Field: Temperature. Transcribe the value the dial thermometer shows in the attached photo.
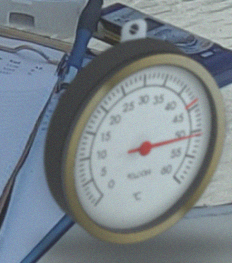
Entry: 50 °C
